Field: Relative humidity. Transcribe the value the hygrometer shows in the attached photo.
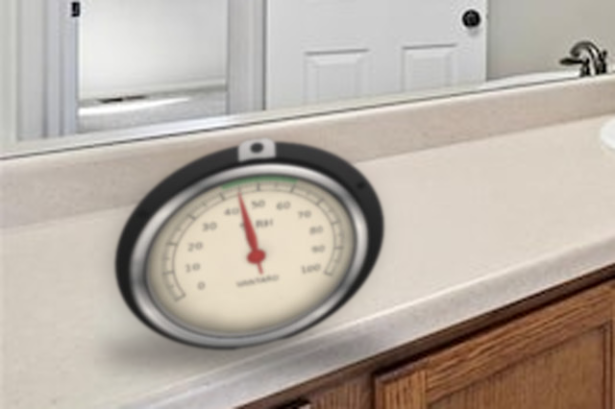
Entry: 45 %
